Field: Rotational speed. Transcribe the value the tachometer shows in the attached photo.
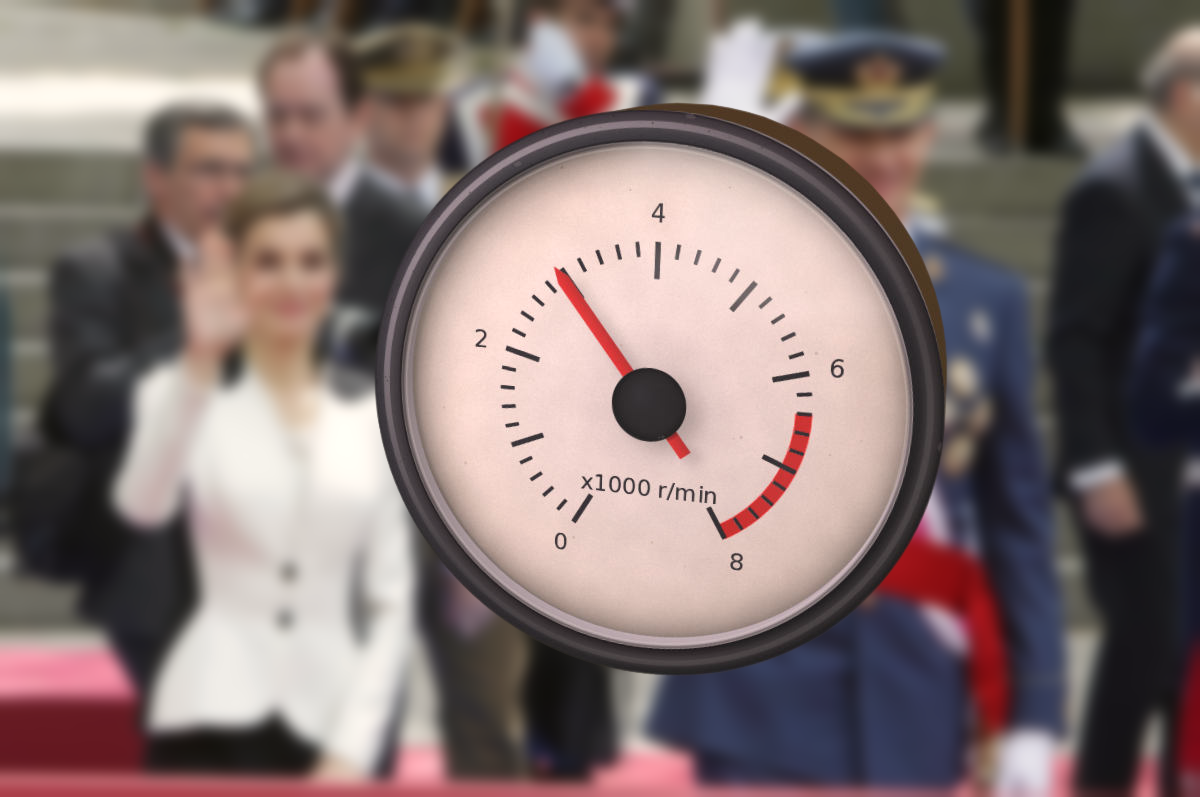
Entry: 3000 rpm
